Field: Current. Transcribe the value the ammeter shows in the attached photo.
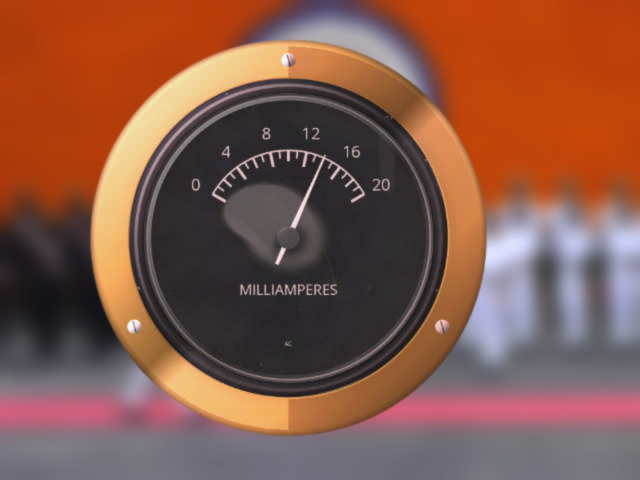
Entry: 14 mA
